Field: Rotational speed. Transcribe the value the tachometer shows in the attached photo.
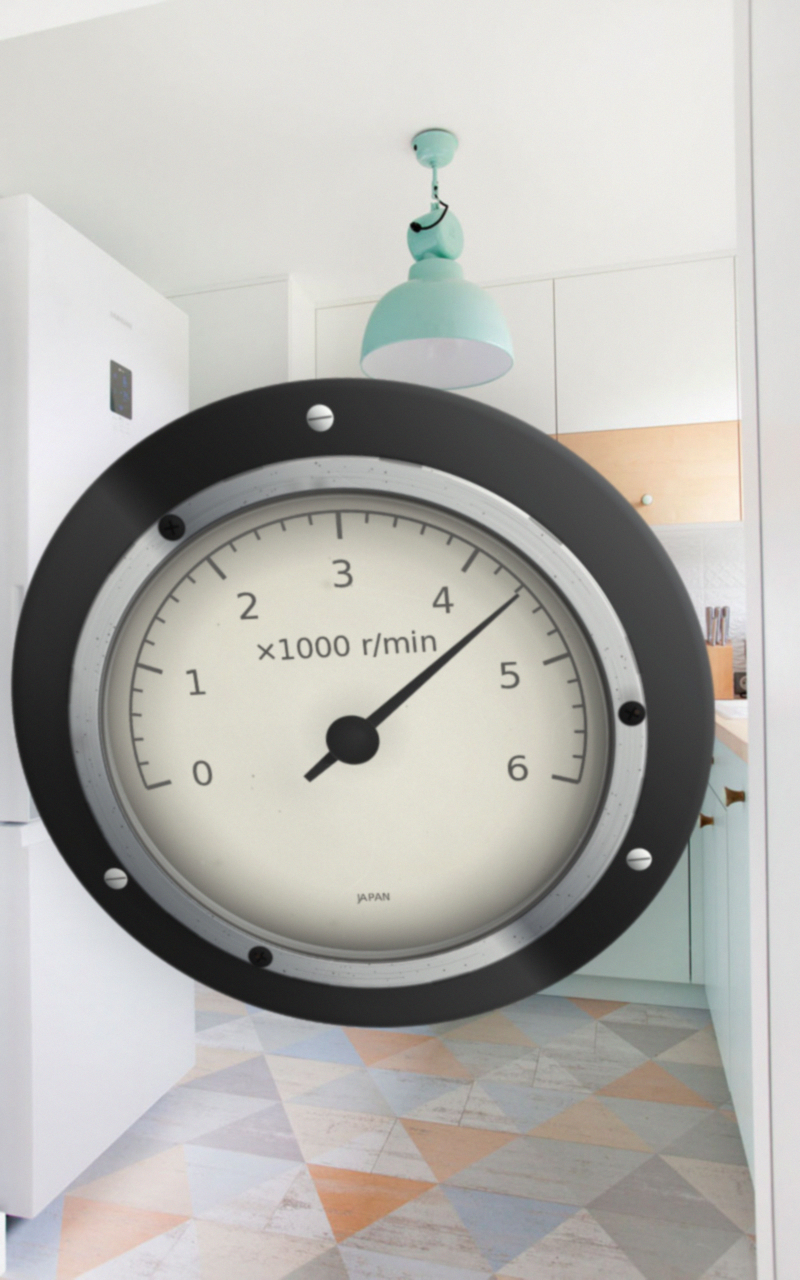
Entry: 4400 rpm
